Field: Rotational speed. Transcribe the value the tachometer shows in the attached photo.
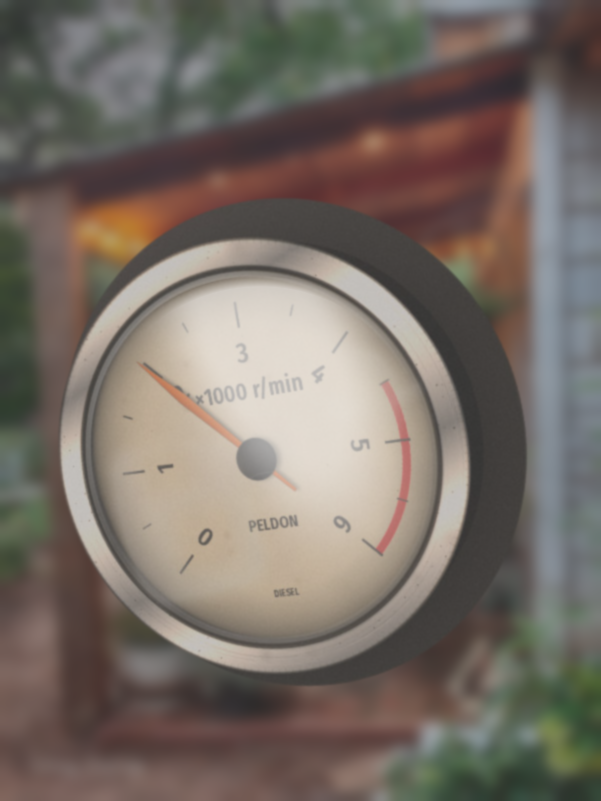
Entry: 2000 rpm
